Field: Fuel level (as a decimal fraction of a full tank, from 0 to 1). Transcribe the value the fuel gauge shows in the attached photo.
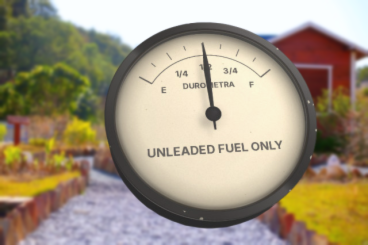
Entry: 0.5
